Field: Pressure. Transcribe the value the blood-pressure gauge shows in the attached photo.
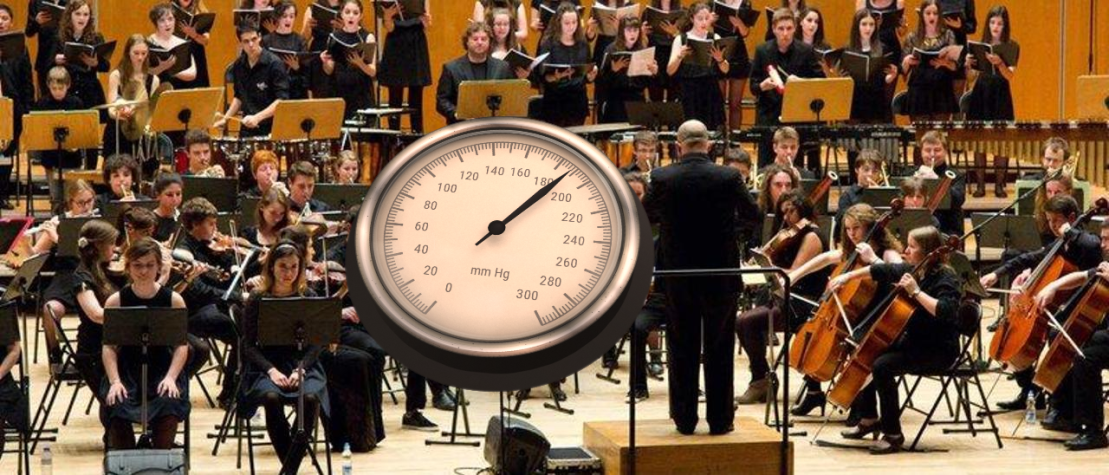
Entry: 190 mmHg
